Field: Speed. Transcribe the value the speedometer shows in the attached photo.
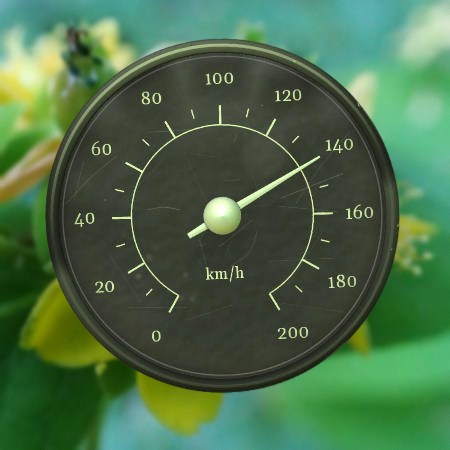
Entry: 140 km/h
